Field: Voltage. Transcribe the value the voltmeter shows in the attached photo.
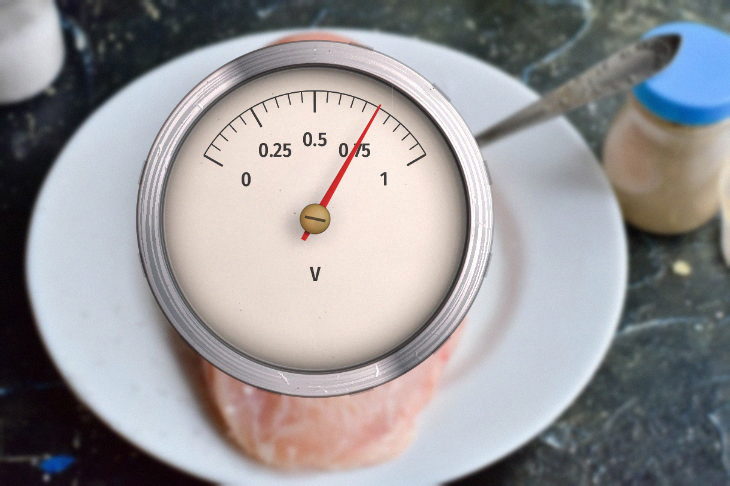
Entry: 0.75 V
